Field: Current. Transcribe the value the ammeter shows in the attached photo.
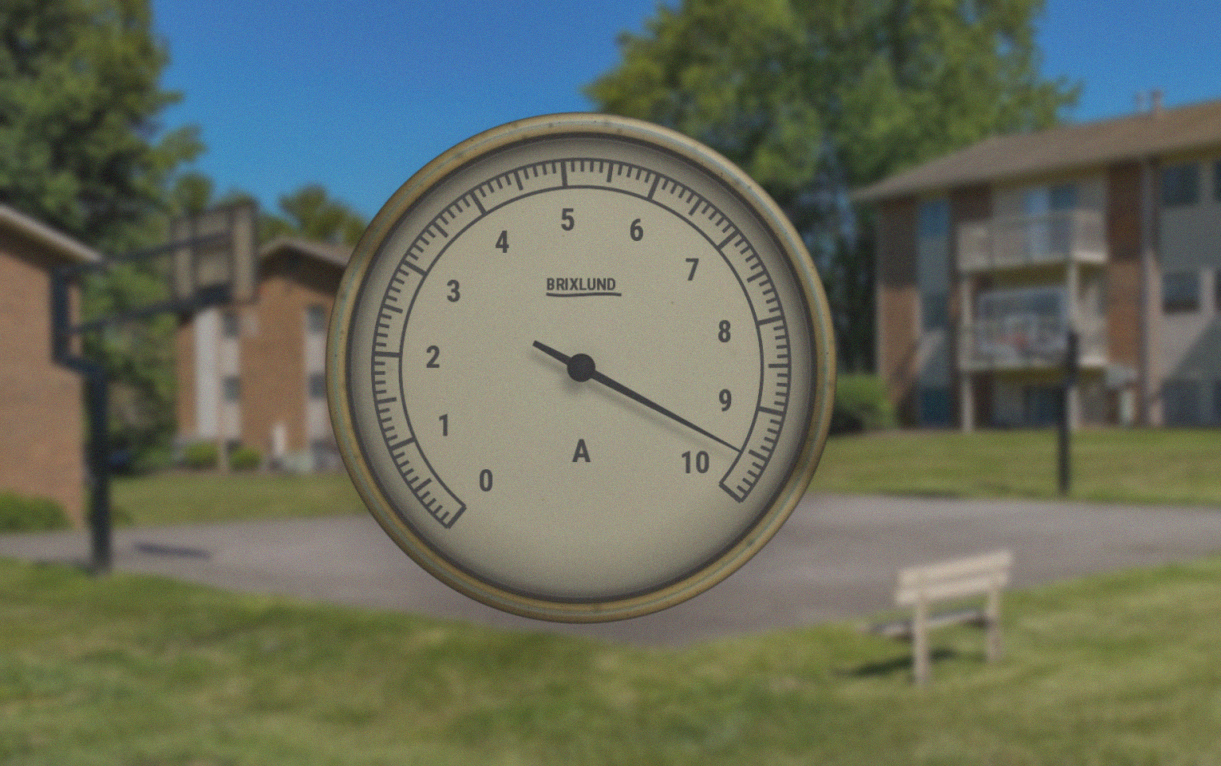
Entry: 9.55 A
